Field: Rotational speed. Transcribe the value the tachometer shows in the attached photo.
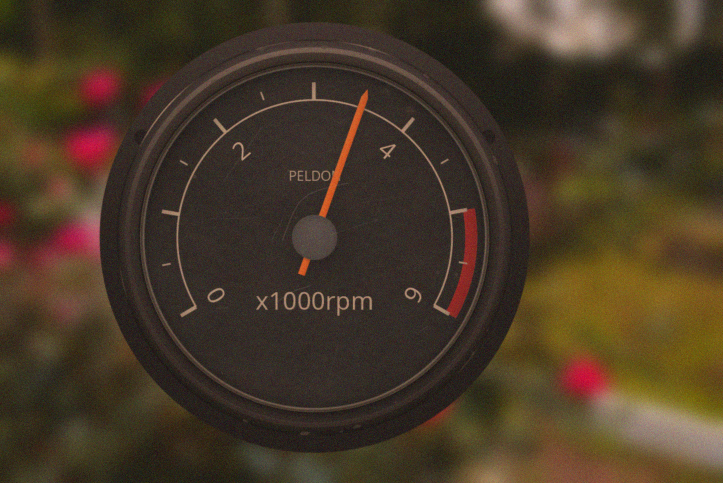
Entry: 3500 rpm
